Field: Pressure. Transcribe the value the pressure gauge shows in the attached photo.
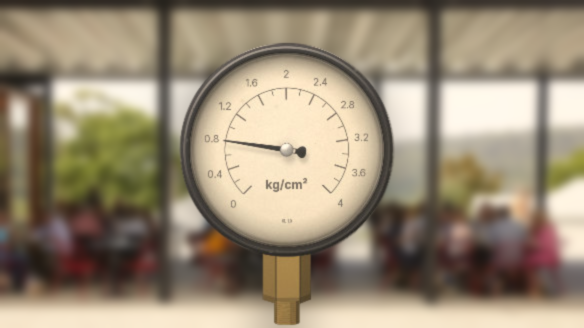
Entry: 0.8 kg/cm²
